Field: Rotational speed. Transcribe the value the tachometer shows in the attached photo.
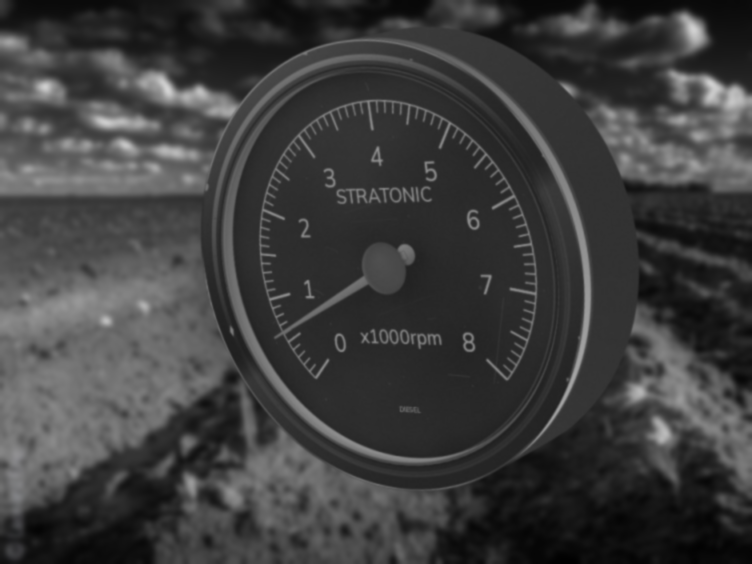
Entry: 600 rpm
